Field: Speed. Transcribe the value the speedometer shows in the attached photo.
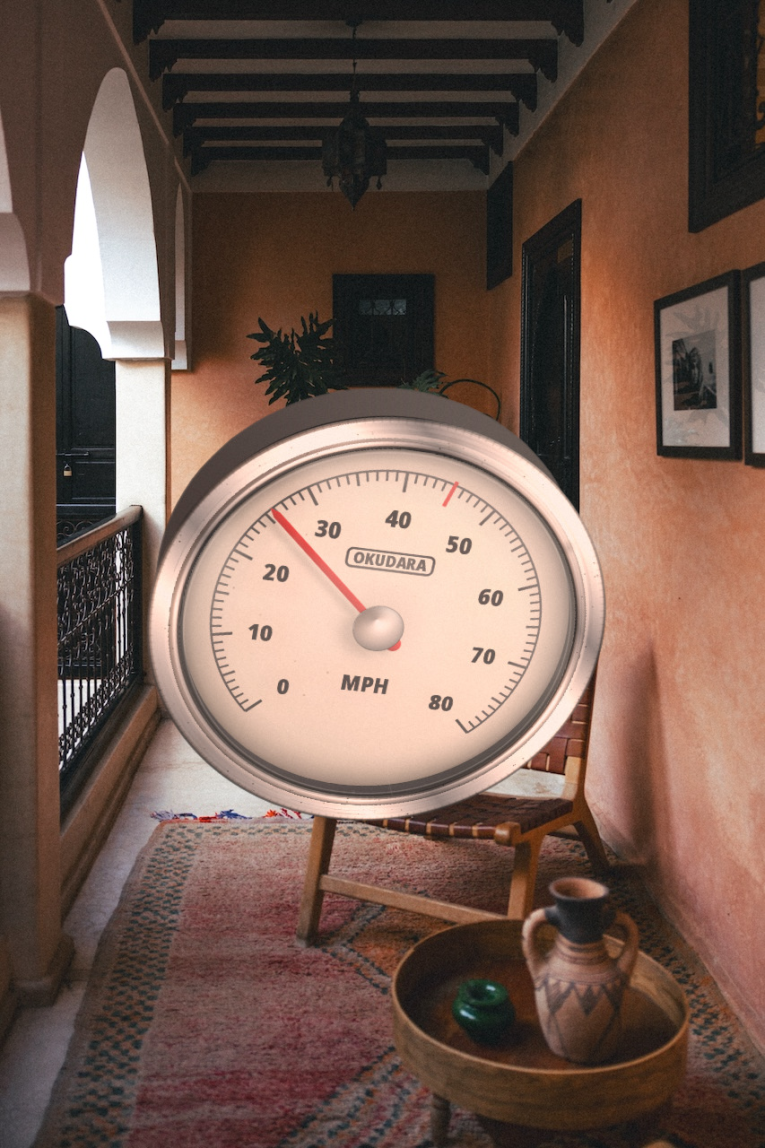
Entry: 26 mph
